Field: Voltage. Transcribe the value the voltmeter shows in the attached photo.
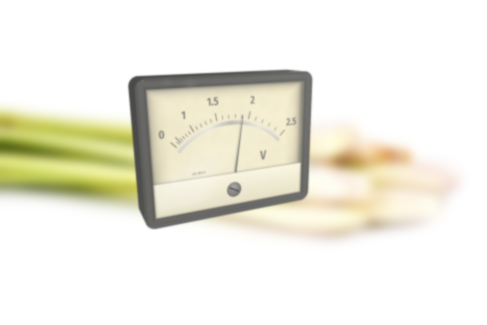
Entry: 1.9 V
